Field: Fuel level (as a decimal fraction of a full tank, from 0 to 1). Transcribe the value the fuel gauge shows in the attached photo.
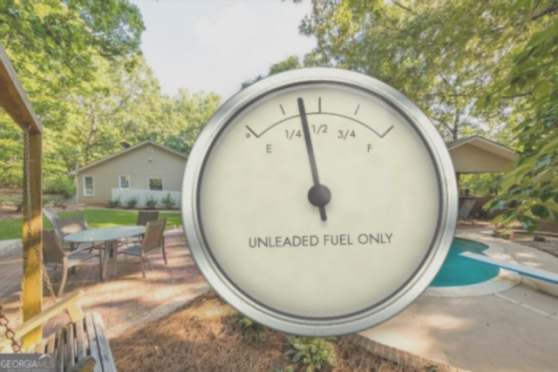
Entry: 0.375
